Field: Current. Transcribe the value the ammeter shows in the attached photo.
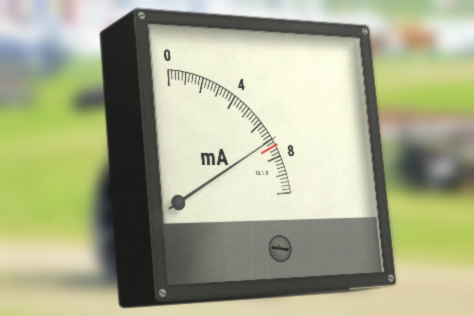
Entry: 7 mA
